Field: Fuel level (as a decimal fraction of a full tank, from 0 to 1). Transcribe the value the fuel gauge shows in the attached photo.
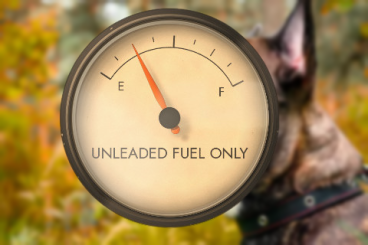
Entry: 0.25
